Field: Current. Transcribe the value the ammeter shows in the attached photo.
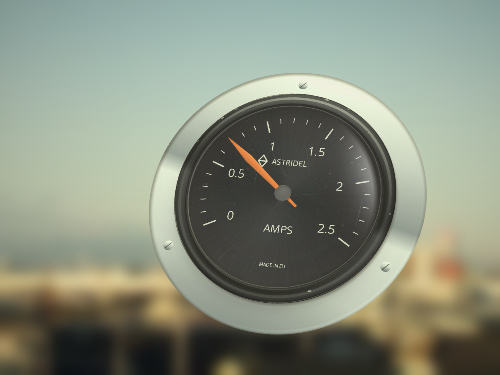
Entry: 0.7 A
